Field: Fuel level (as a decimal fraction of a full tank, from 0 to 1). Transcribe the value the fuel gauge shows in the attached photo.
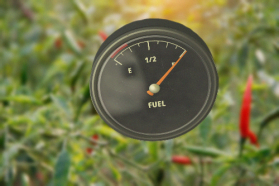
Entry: 1
